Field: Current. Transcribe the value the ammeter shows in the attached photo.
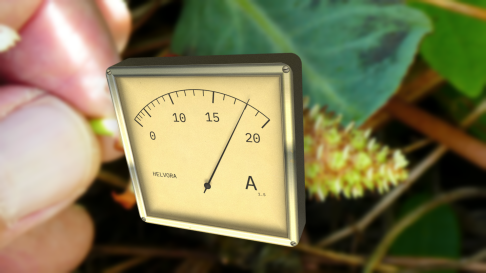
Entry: 18 A
